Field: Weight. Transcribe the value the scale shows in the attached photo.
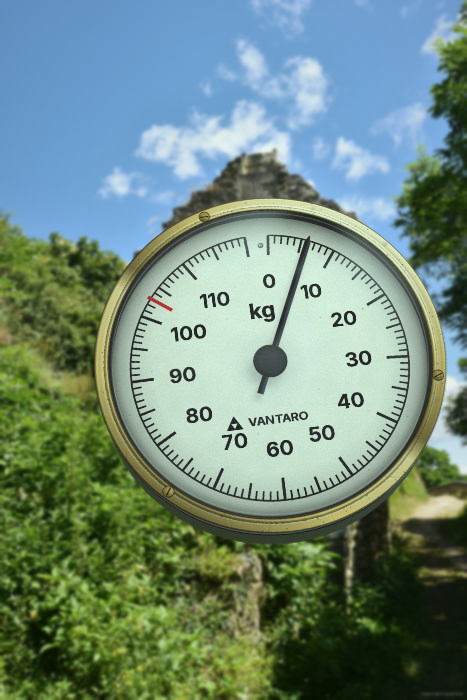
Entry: 6 kg
